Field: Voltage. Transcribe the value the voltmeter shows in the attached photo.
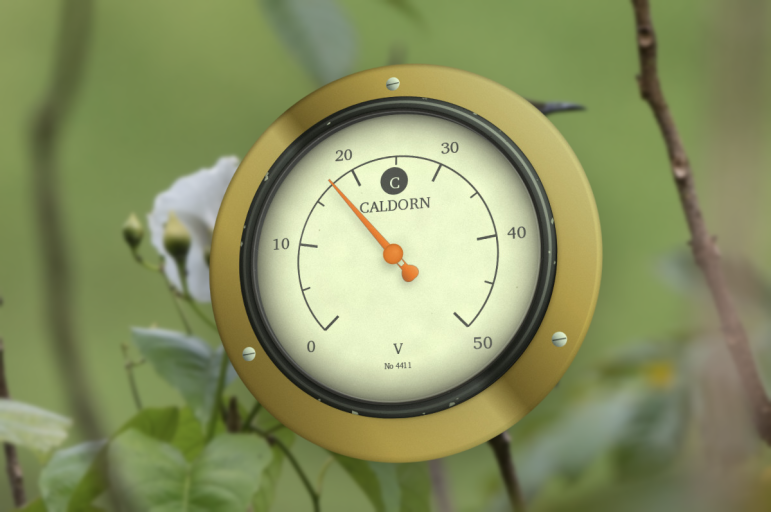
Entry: 17.5 V
